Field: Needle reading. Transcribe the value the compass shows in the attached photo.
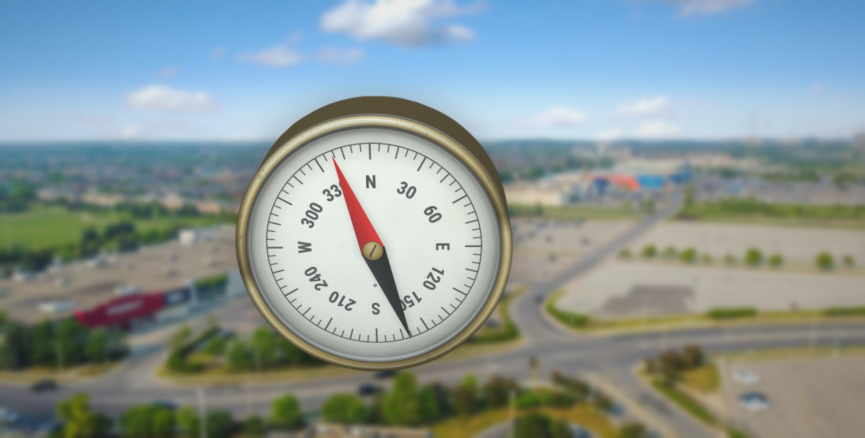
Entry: 340 °
